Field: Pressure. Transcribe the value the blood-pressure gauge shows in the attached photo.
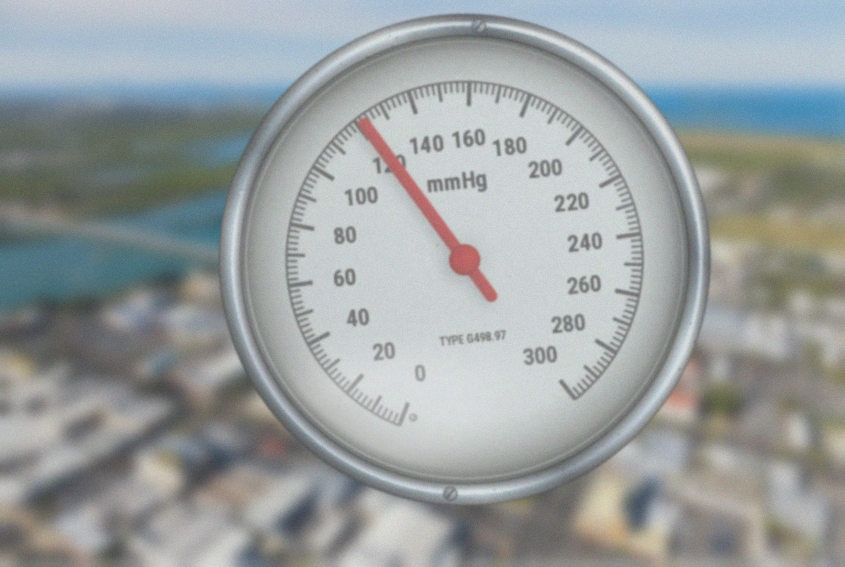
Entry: 122 mmHg
